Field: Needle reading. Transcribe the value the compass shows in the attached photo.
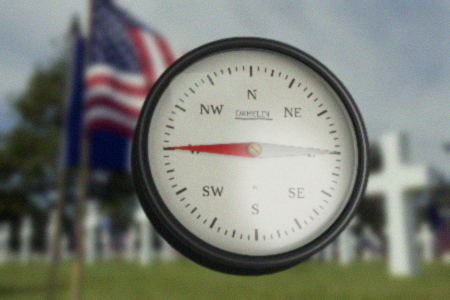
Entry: 270 °
